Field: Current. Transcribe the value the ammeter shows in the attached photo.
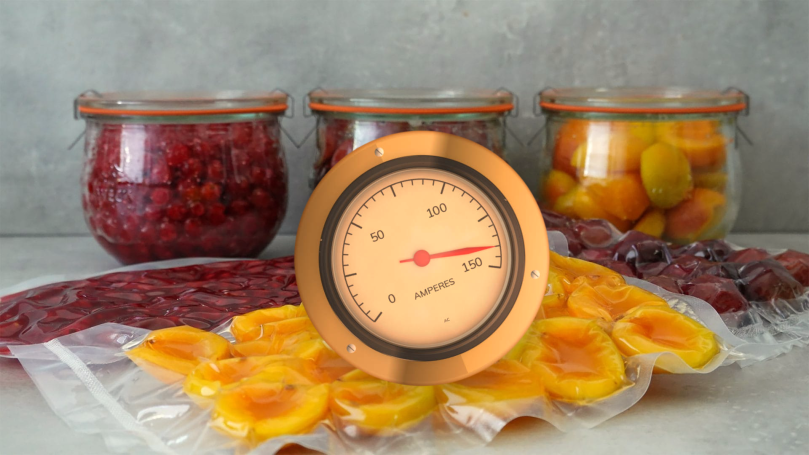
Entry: 140 A
